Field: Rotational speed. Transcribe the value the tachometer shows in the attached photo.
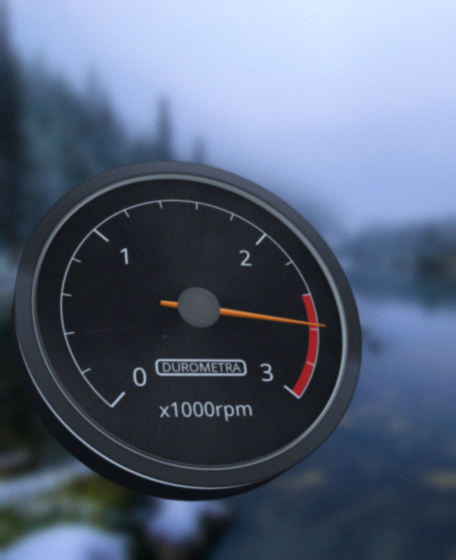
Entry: 2600 rpm
